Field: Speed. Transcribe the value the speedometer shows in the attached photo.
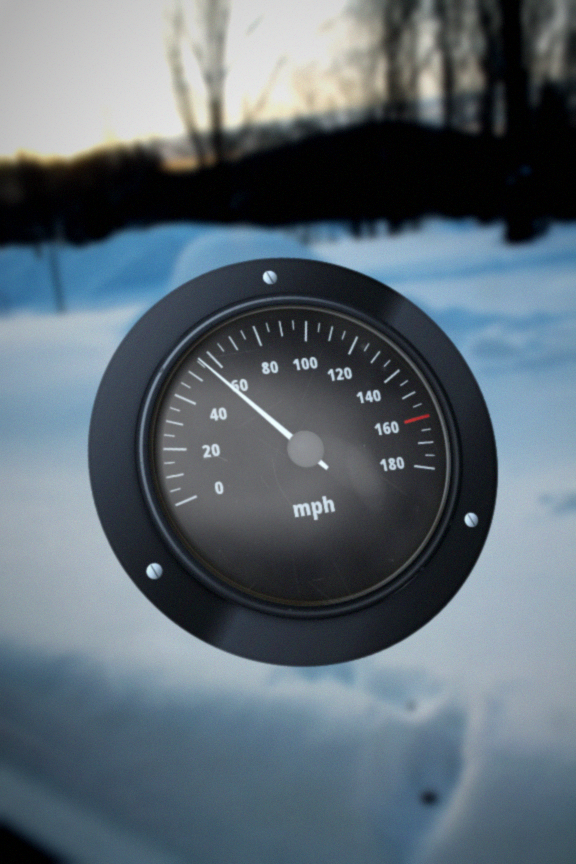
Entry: 55 mph
